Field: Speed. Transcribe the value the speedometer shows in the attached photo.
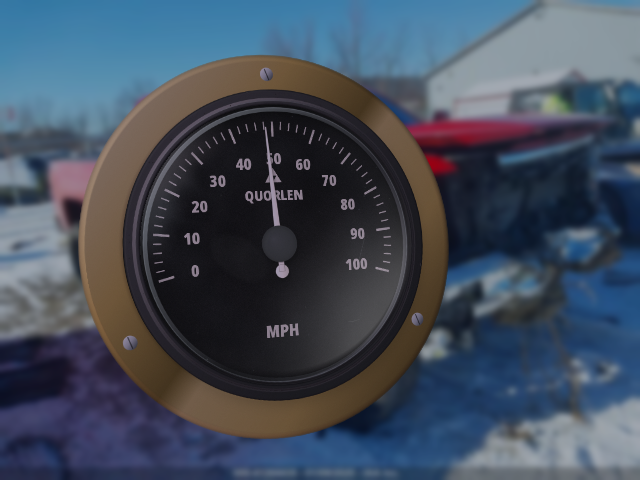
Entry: 48 mph
